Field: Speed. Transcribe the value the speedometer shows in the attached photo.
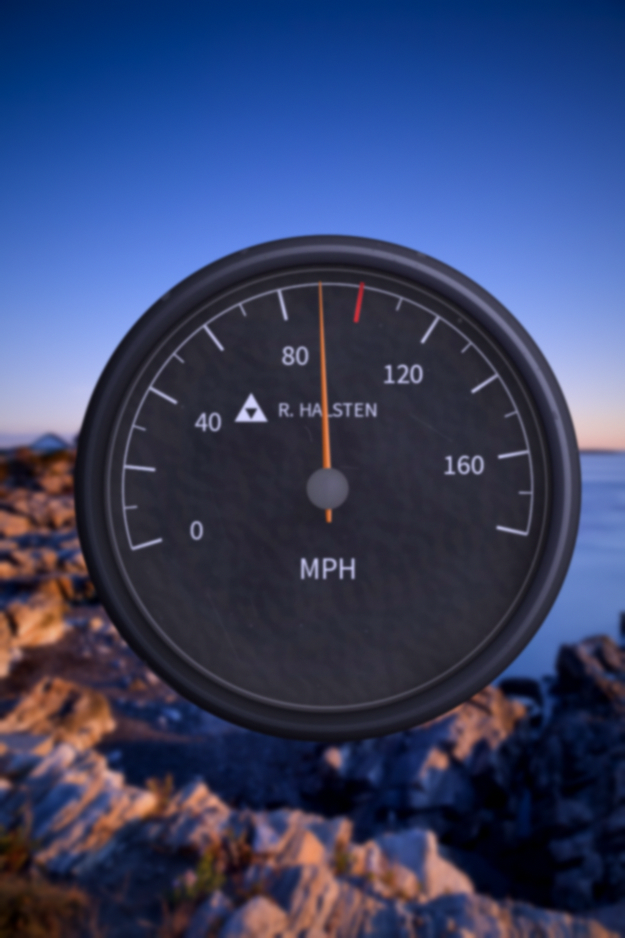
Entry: 90 mph
